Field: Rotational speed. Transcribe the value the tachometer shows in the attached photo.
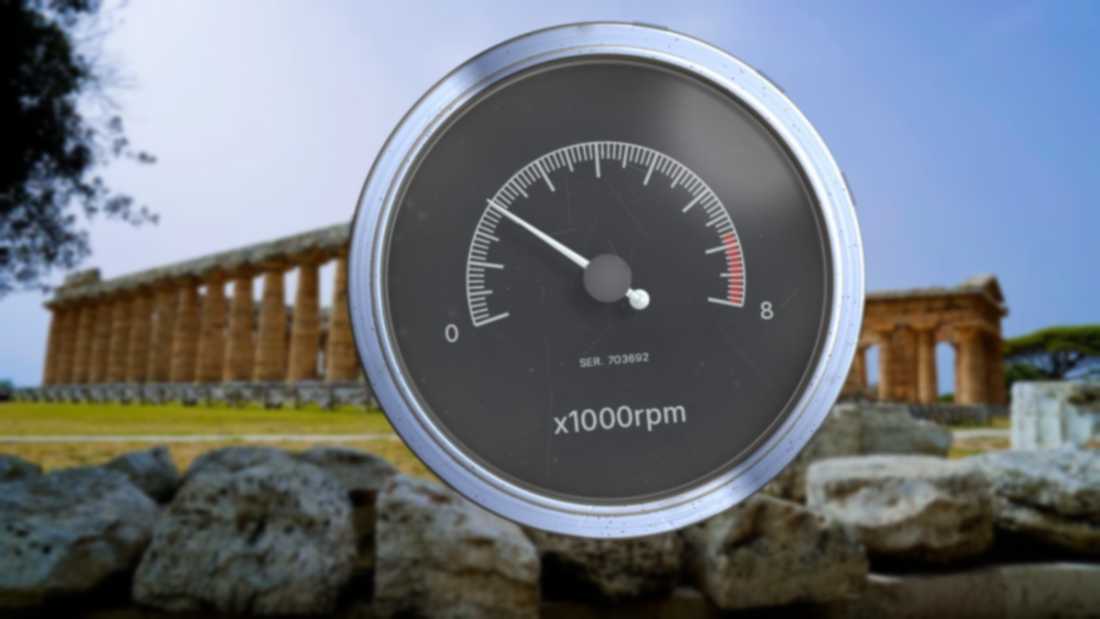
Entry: 2000 rpm
